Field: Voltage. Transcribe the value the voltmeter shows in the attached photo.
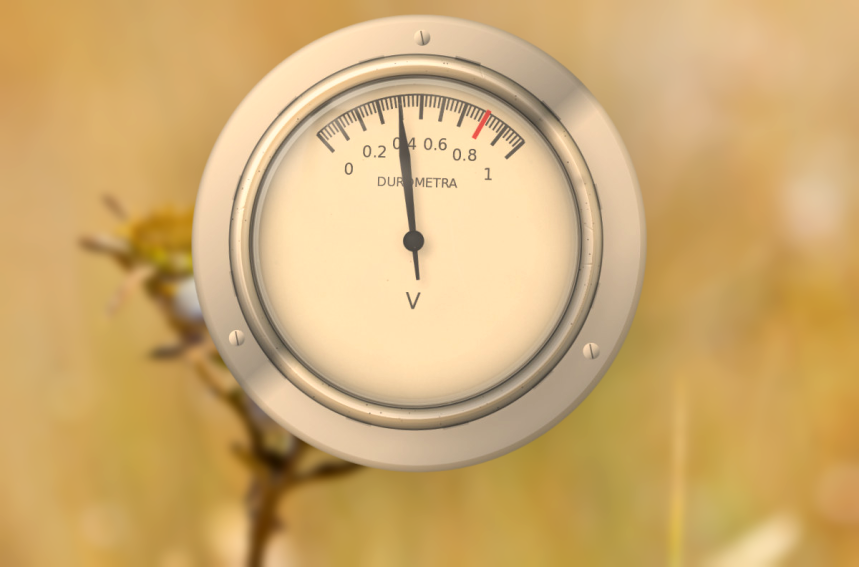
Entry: 0.4 V
